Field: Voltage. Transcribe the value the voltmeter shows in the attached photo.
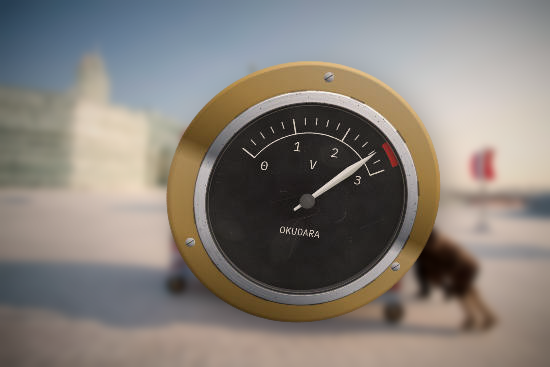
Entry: 2.6 V
